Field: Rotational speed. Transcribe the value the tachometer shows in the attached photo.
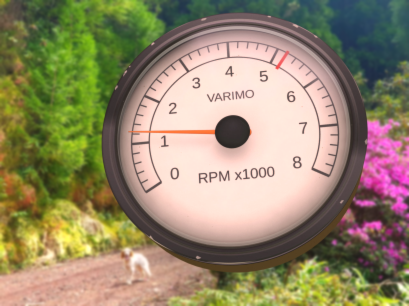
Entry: 1200 rpm
